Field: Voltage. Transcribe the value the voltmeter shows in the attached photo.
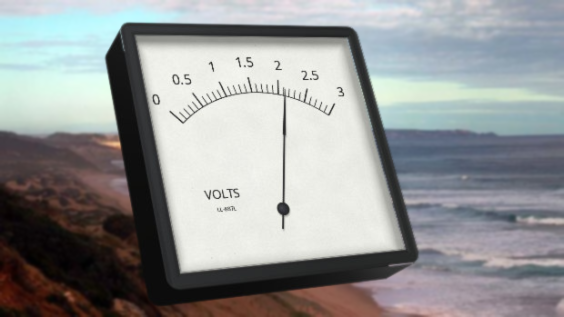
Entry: 2.1 V
